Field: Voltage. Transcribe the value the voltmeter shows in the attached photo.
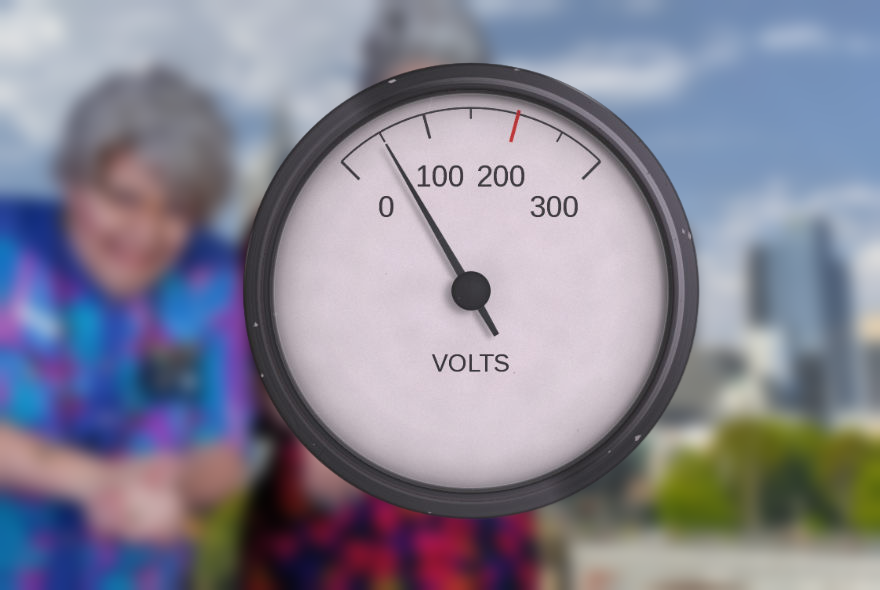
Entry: 50 V
